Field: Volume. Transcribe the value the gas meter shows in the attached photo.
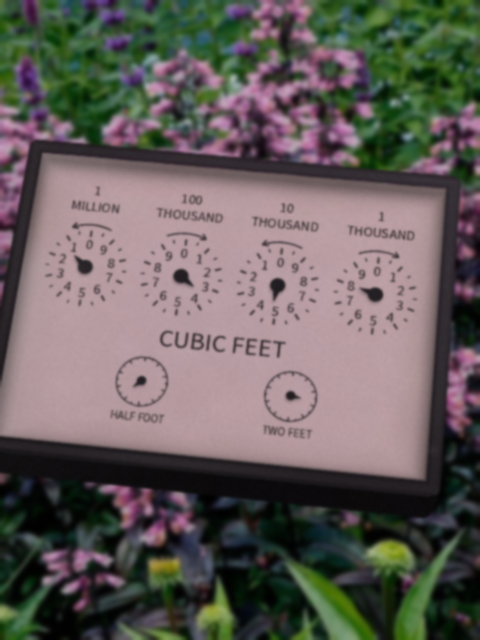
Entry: 134800 ft³
